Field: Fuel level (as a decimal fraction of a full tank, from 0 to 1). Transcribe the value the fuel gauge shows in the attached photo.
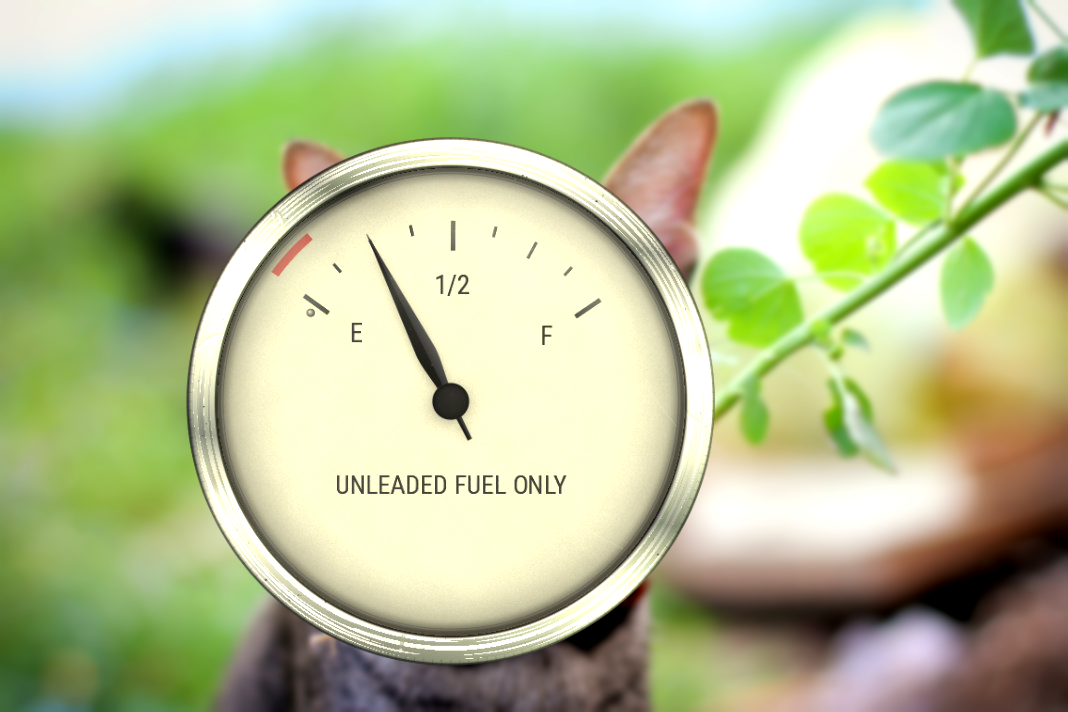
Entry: 0.25
